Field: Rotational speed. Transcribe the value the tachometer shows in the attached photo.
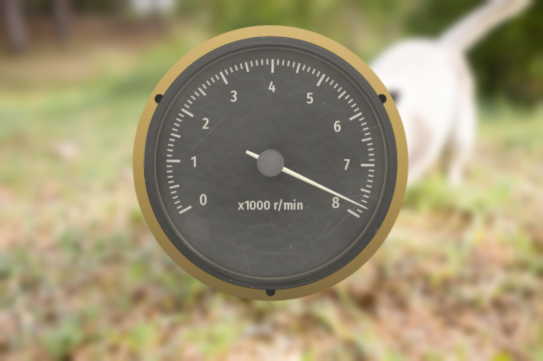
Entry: 7800 rpm
